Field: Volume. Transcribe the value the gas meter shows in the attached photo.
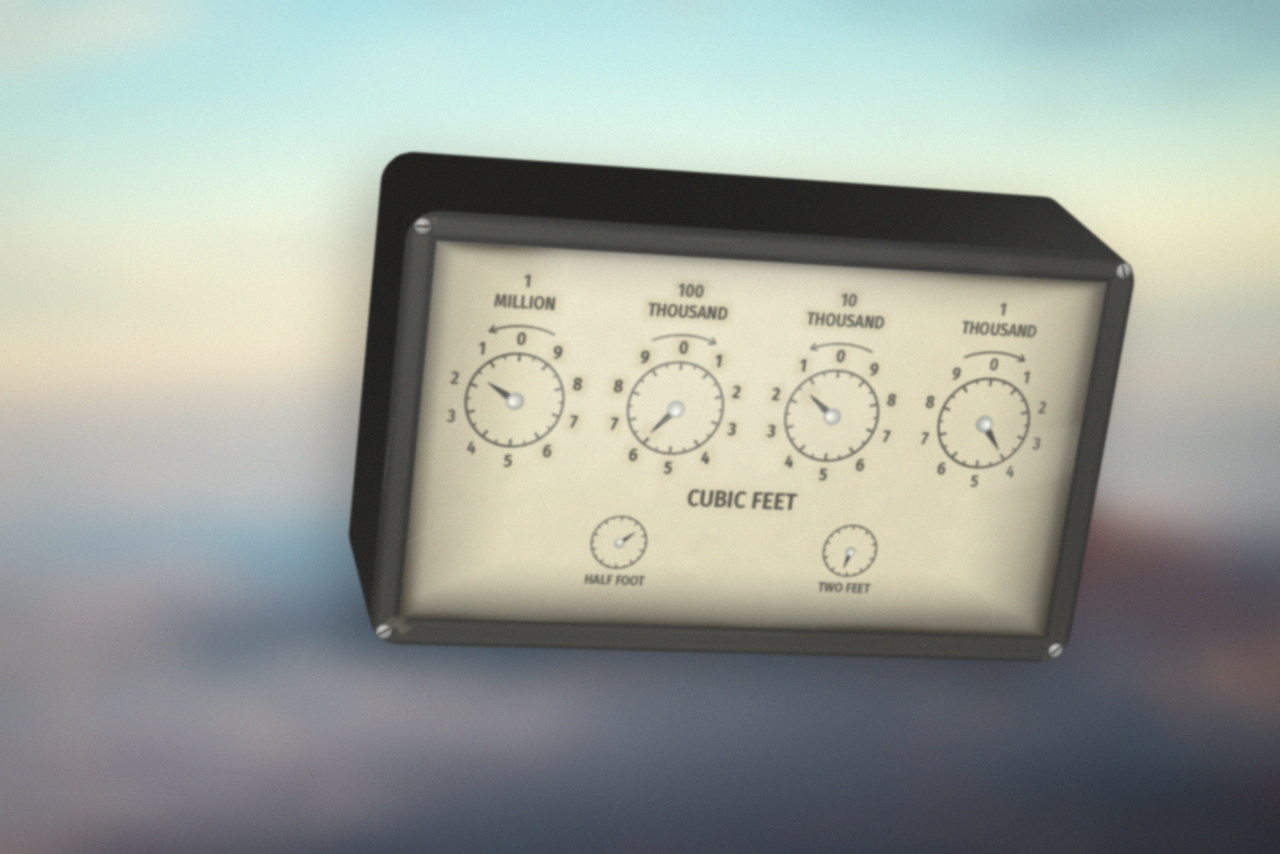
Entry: 161400 ft³
